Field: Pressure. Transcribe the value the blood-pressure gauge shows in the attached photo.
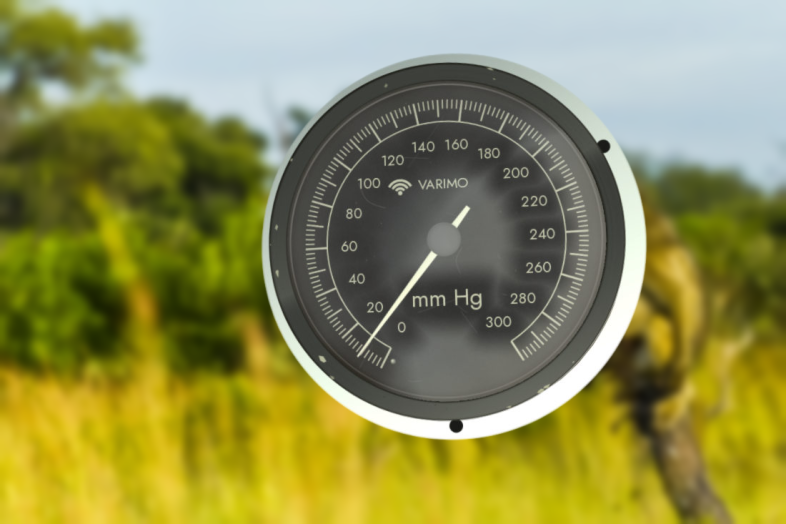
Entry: 10 mmHg
